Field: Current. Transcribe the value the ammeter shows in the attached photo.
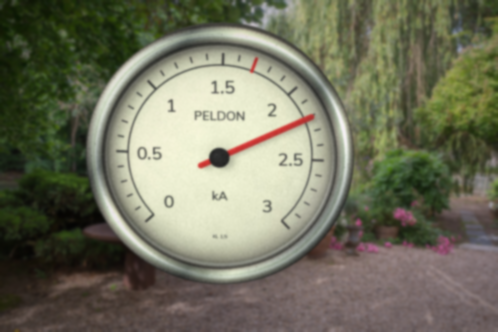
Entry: 2.2 kA
